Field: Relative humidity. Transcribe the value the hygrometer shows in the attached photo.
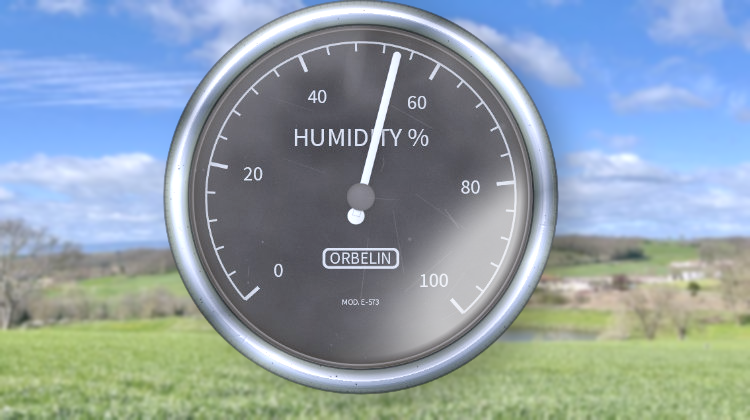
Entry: 54 %
